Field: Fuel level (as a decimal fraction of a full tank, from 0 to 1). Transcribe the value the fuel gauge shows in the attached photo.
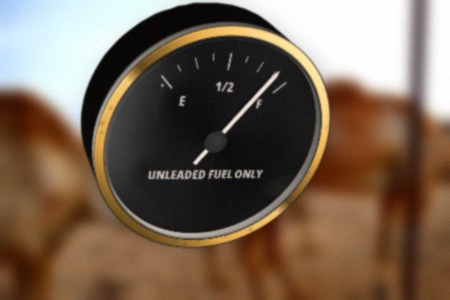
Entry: 0.875
